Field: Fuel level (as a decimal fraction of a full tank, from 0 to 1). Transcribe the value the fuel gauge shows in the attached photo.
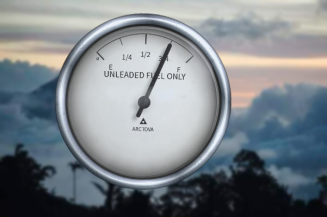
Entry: 0.75
